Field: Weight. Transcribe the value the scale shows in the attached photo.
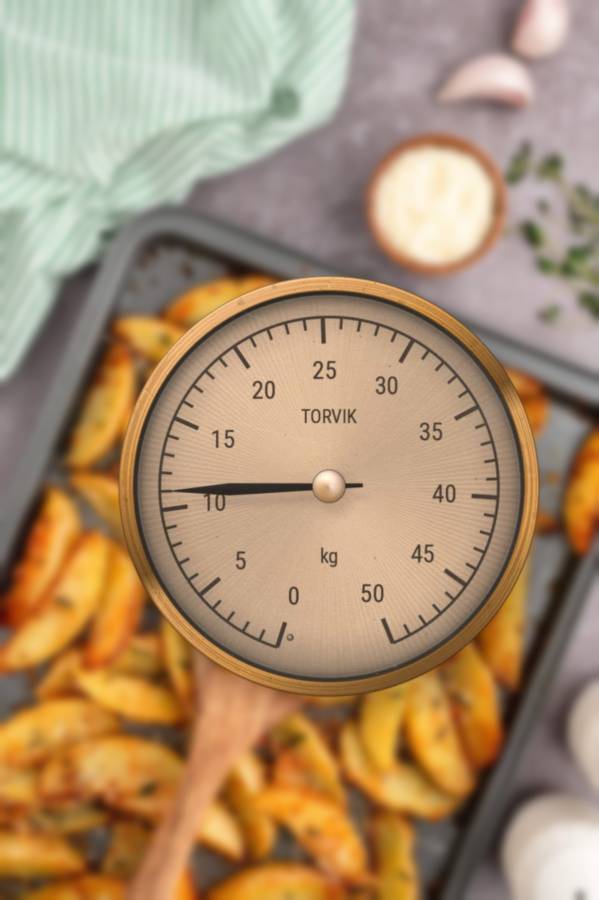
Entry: 11 kg
